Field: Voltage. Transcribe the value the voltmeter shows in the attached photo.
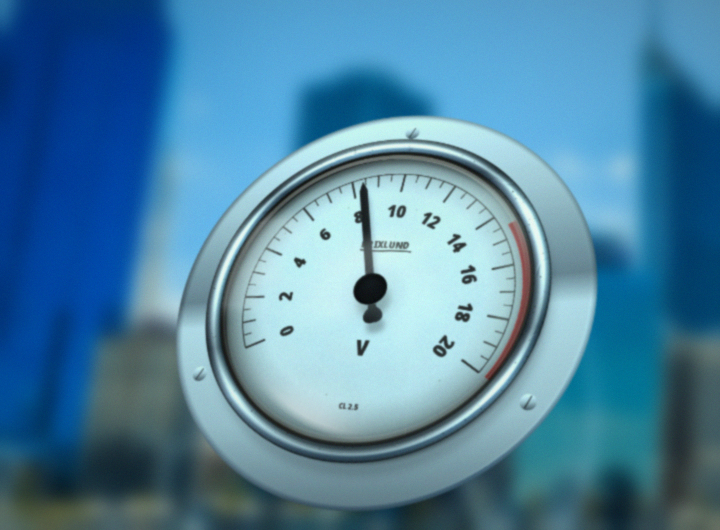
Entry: 8.5 V
